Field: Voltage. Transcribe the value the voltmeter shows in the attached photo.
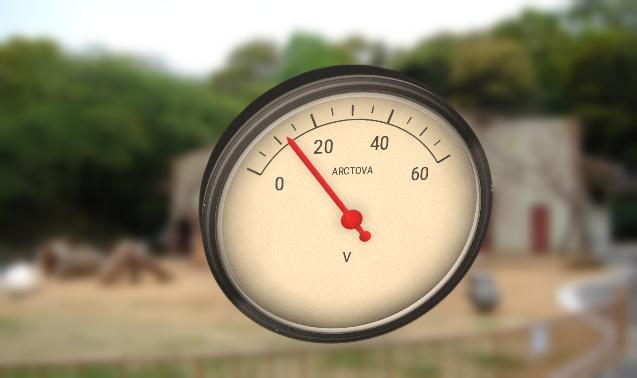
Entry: 12.5 V
